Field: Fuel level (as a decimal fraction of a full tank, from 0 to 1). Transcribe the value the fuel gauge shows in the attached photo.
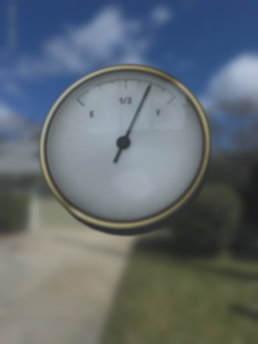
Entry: 0.75
